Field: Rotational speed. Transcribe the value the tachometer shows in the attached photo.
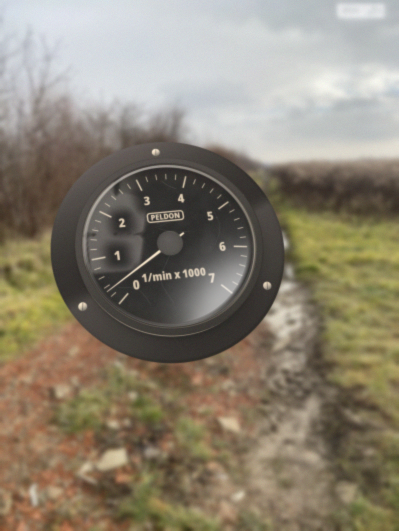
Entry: 300 rpm
